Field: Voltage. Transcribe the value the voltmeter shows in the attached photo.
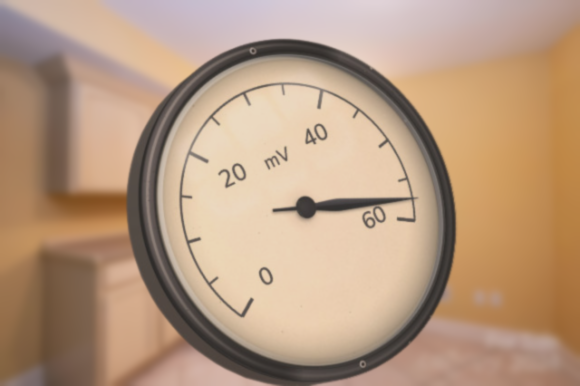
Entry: 57.5 mV
